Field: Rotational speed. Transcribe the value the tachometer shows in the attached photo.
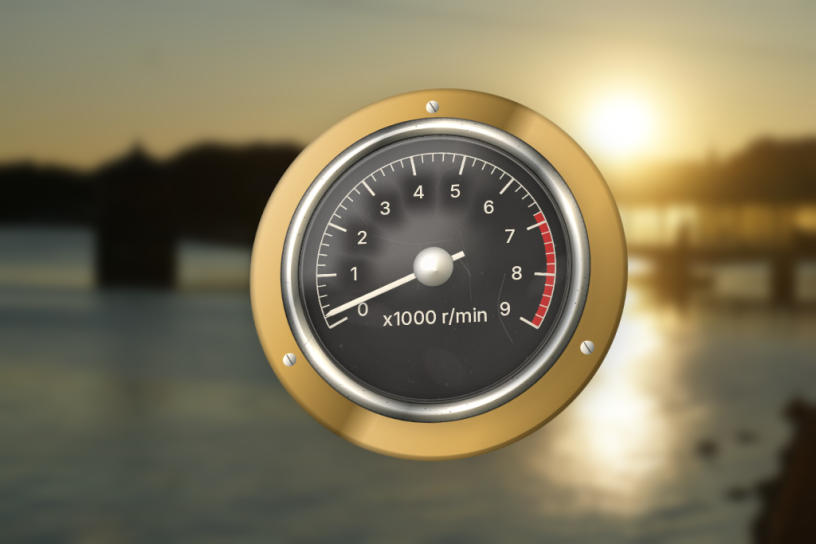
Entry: 200 rpm
